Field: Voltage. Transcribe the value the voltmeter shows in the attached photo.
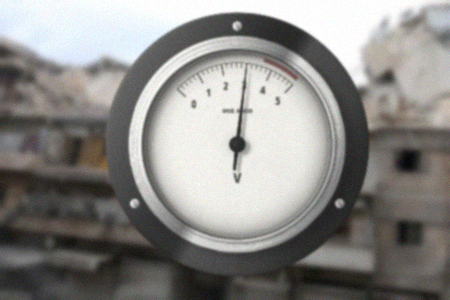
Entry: 3 V
